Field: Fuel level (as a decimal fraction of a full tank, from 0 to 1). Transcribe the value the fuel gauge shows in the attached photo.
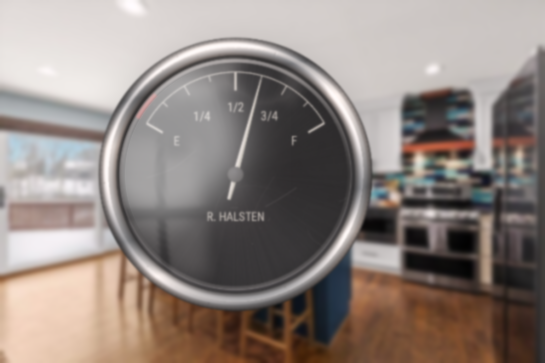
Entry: 0.625
